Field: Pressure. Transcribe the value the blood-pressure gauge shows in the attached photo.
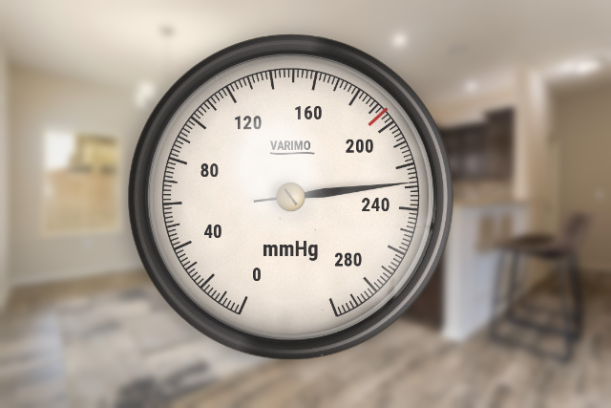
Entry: 228 mmHg
